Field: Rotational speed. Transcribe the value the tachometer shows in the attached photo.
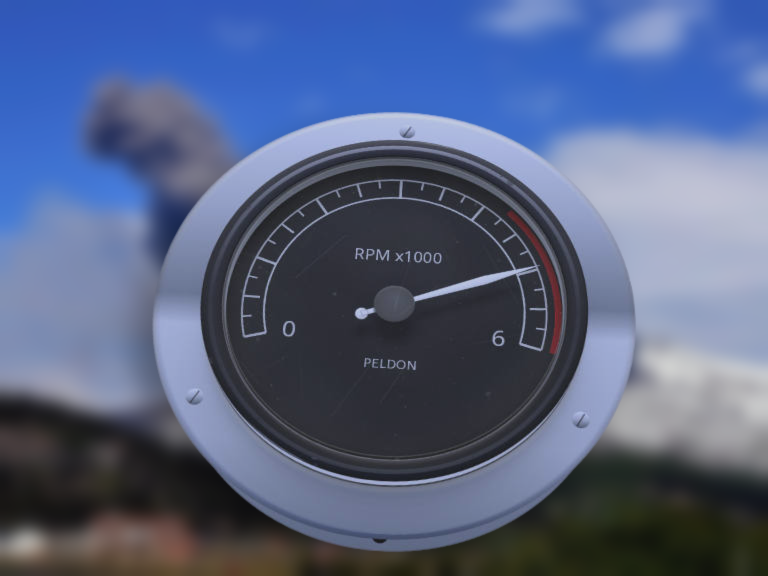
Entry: 5000 rpm
